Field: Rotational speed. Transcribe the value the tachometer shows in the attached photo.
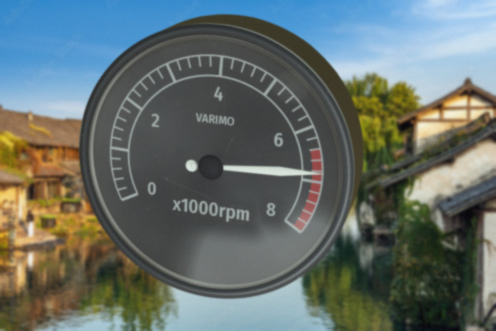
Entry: 6800 rpm
